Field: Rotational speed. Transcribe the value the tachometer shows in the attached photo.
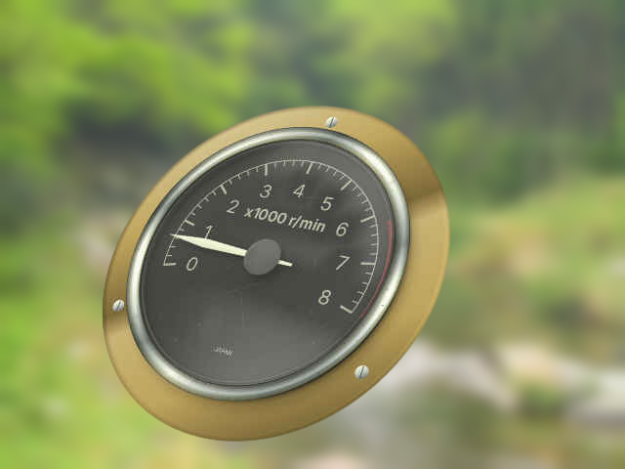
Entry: 600 rpm
